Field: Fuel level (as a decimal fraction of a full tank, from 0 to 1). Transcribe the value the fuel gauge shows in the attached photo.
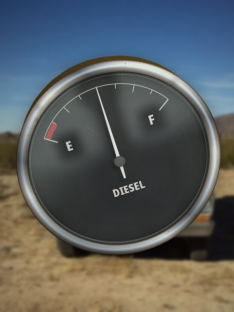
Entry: 0.5
